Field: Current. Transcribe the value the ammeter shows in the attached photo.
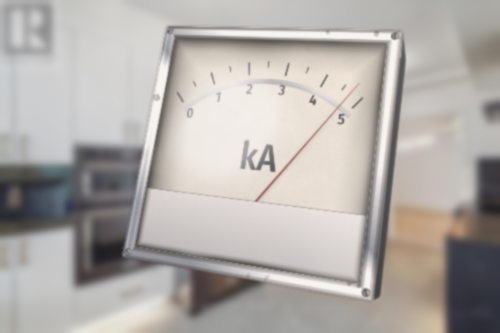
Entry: 4.75 kA
